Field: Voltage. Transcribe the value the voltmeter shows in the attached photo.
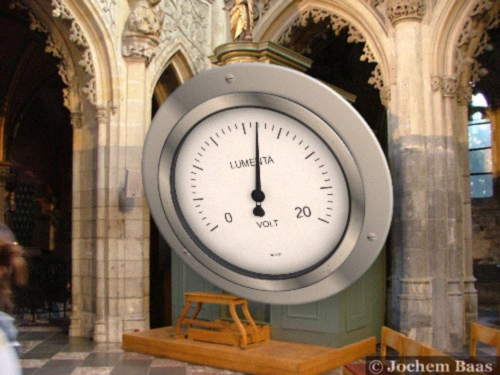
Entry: 11 V
